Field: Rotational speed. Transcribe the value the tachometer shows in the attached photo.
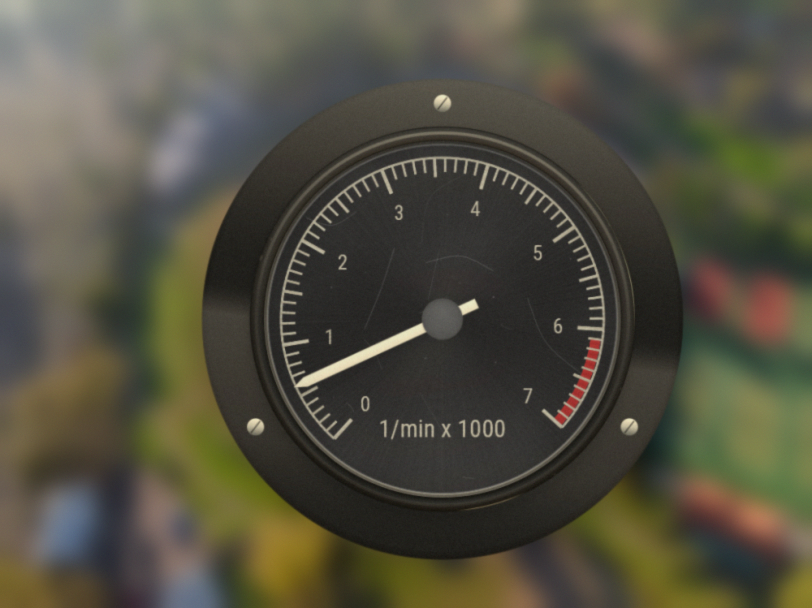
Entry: 600 rpm
